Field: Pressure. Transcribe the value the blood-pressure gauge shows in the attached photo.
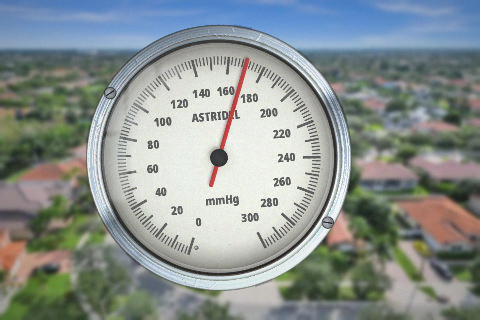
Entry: 170 mmHg
